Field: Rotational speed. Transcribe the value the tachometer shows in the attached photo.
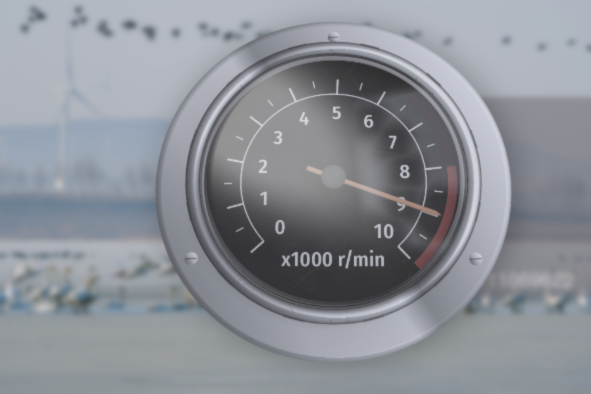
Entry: 9000 rpm
